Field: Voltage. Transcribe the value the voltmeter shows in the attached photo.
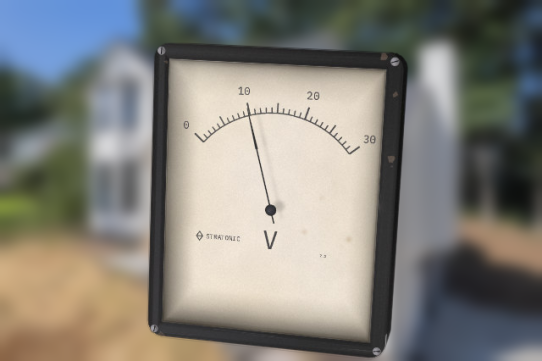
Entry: 10 V
